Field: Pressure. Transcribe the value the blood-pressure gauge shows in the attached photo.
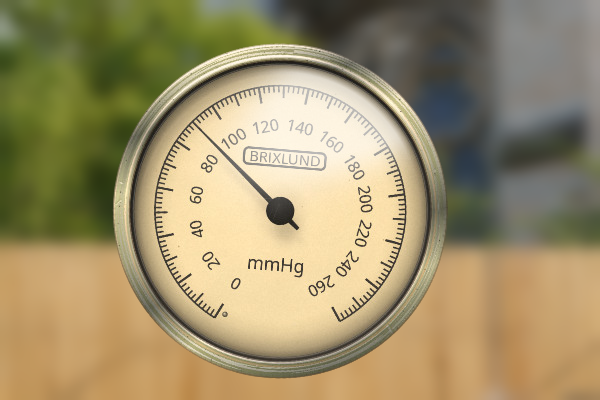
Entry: 90 mmHg
